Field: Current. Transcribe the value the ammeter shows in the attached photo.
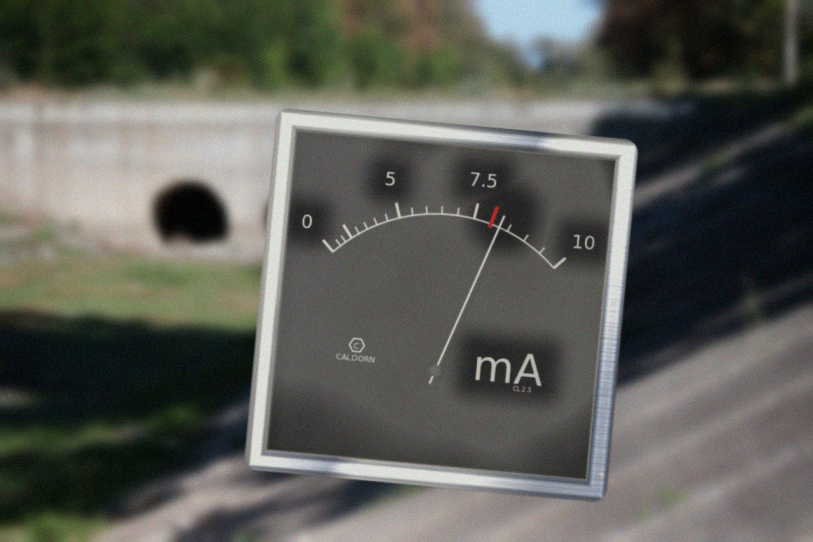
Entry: 8.25 mA
